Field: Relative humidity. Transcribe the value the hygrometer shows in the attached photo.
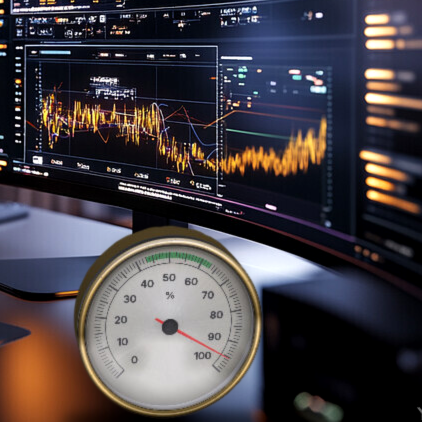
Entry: 95 %
